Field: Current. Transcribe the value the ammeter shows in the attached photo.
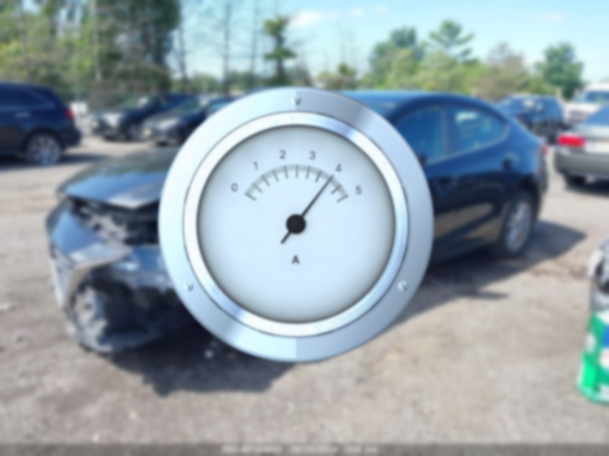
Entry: 4 A
